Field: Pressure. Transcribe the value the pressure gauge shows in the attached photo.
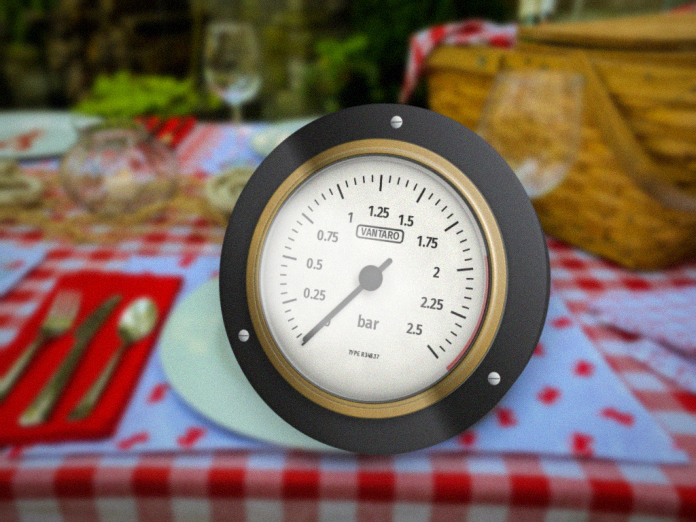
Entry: 0 bar
